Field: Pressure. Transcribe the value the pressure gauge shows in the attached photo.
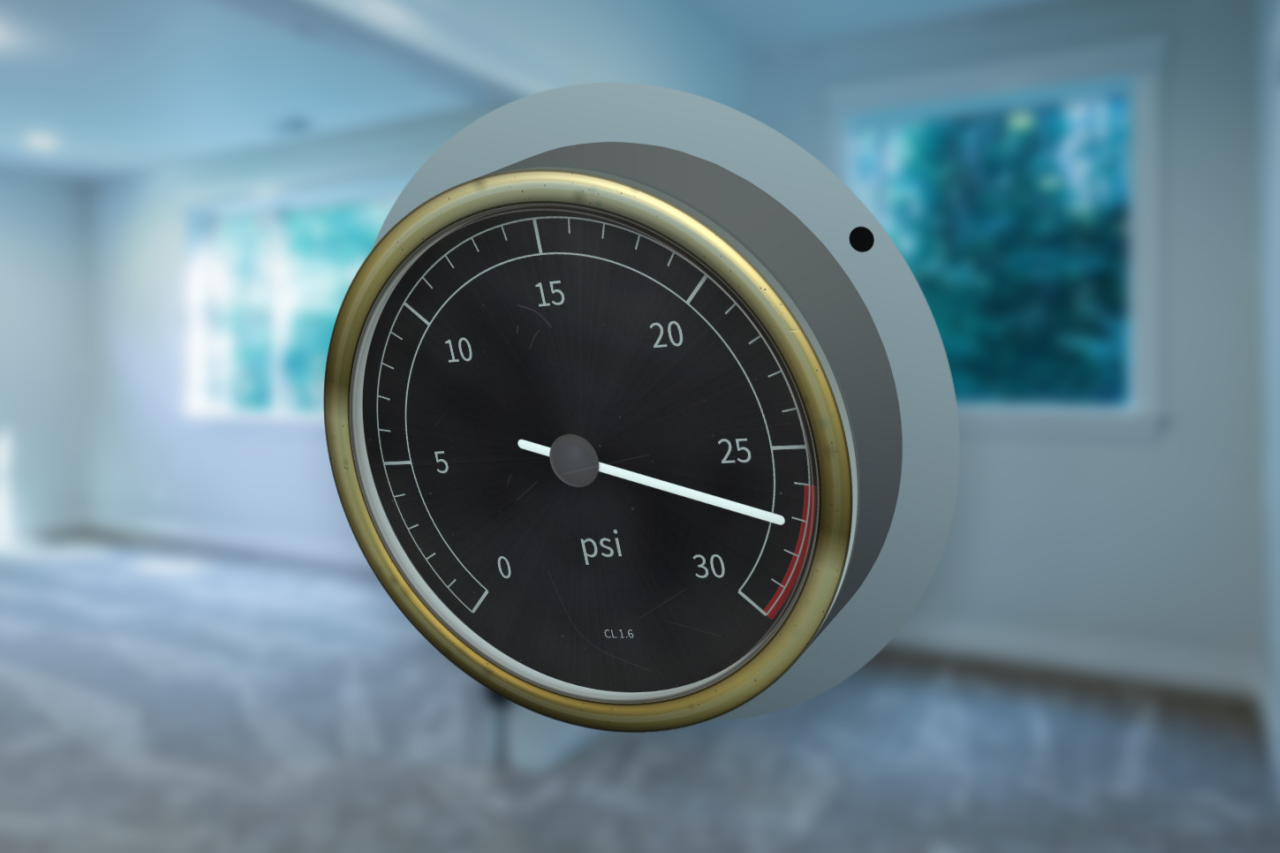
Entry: 27 psi
